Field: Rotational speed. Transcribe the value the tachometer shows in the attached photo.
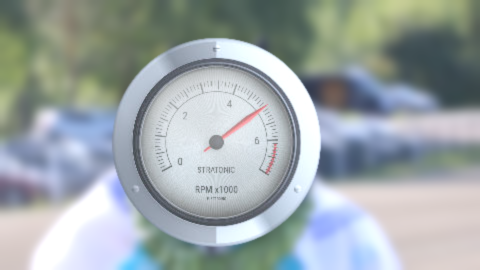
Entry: 5000 rpm
